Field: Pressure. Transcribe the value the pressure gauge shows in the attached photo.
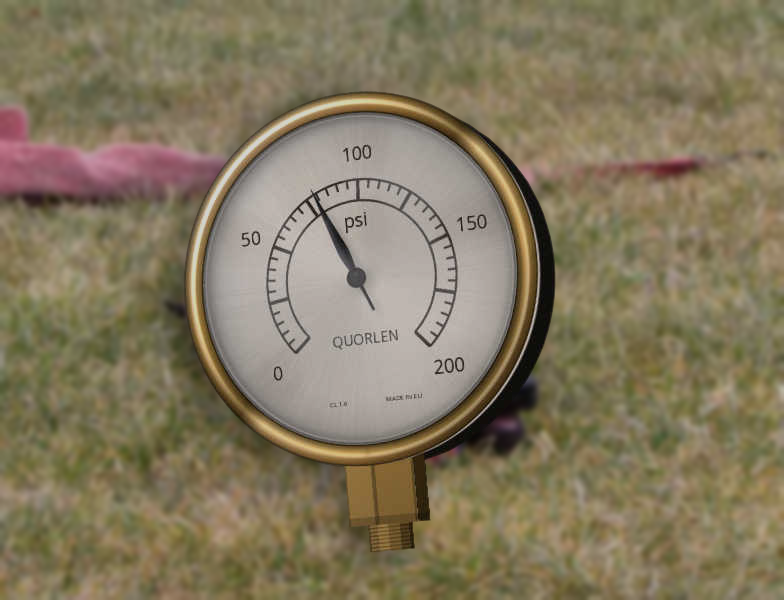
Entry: 80 psi
